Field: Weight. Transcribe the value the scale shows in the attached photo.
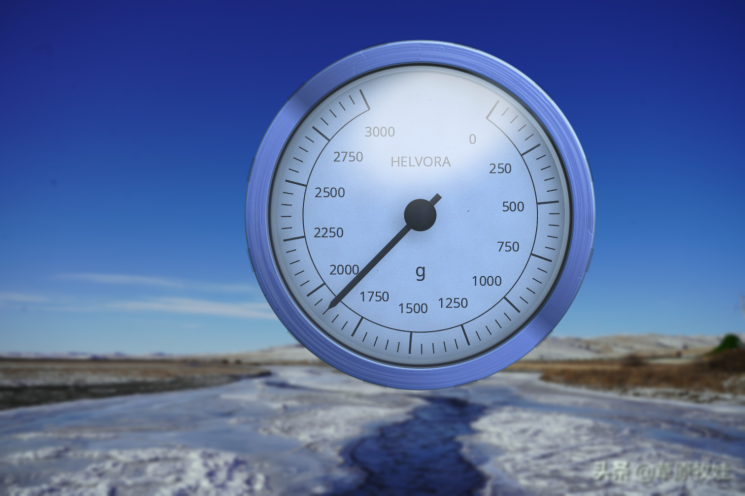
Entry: 1900 g
